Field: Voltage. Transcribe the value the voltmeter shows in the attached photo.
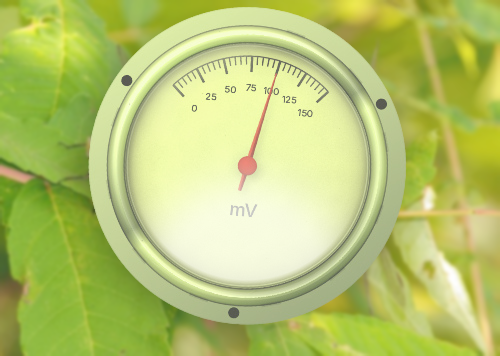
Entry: 100 mV
